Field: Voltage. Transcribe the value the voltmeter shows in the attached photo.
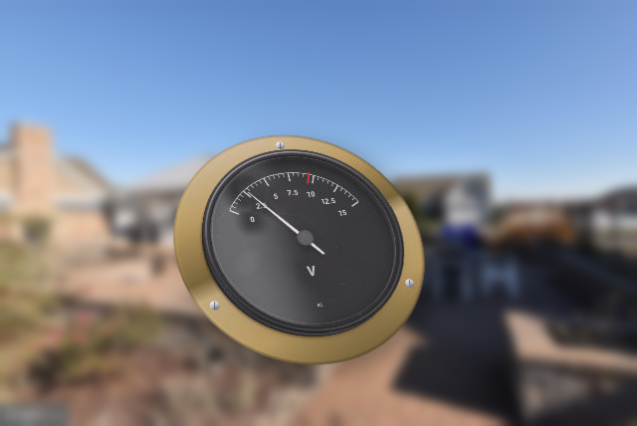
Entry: 2.5 V
